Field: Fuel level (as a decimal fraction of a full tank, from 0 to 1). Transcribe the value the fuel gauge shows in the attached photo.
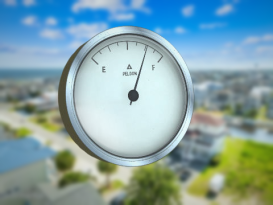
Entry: 0.75
